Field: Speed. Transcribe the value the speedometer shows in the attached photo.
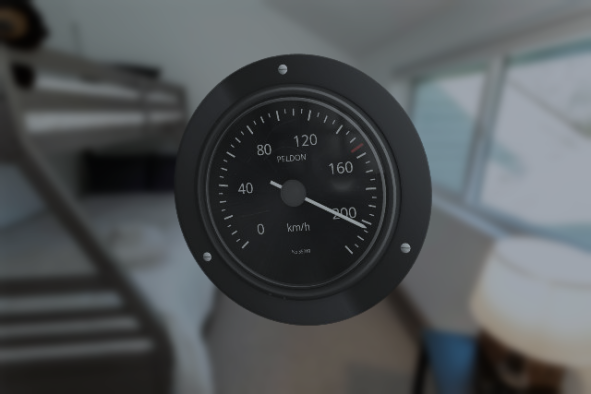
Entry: 202.5 km/h
